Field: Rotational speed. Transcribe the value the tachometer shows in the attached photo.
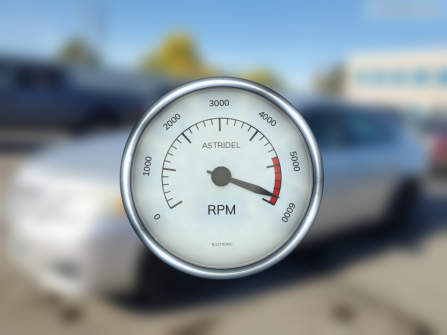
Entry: 5800 rpm
